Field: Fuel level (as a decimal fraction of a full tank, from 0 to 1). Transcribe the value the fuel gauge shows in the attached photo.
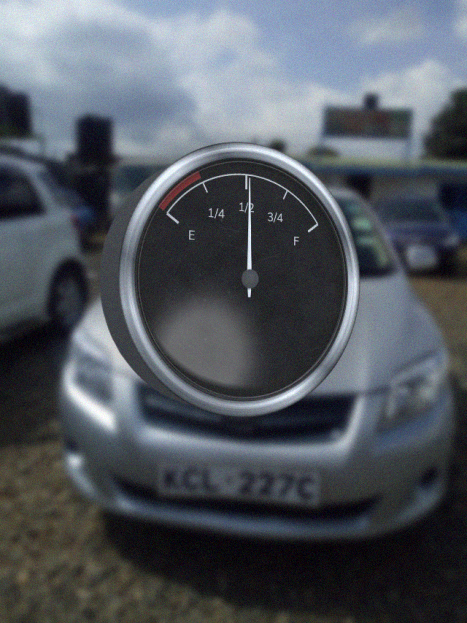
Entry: 0.5
